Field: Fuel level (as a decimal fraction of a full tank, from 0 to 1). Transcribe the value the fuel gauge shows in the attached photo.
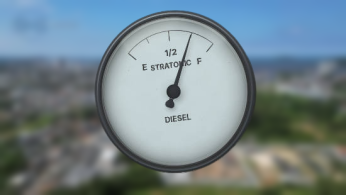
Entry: 0.75
